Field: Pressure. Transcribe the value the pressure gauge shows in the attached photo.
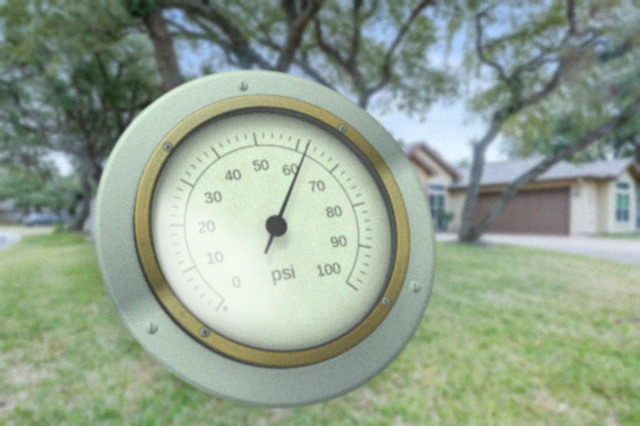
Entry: 62 psi
